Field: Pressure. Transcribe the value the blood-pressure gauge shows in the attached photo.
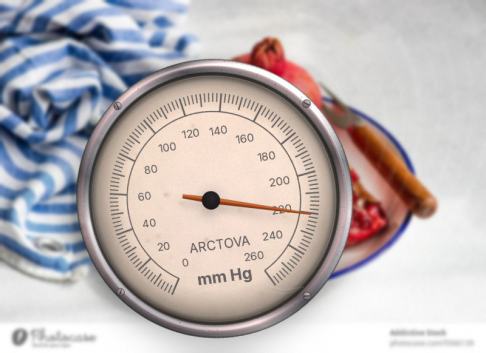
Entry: 220 mmHg
